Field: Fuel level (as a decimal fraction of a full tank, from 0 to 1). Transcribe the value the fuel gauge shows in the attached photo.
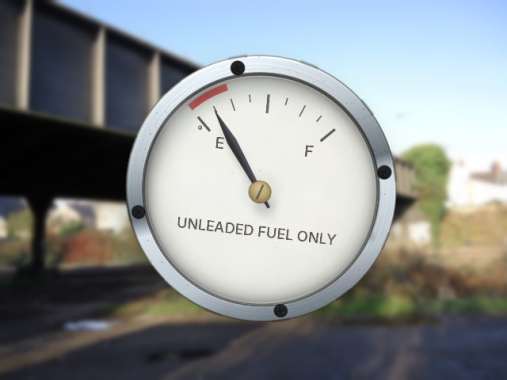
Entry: 0.125
